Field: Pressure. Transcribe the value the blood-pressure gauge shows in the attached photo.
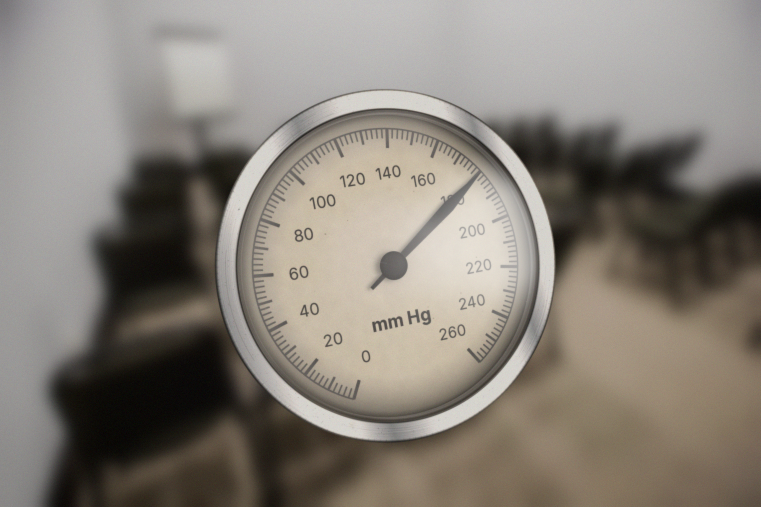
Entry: 180 mmHg
